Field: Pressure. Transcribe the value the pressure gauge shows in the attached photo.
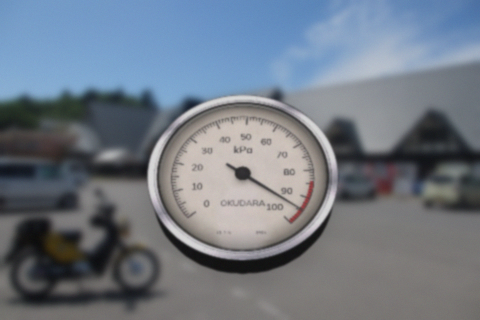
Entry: 95 kPa
